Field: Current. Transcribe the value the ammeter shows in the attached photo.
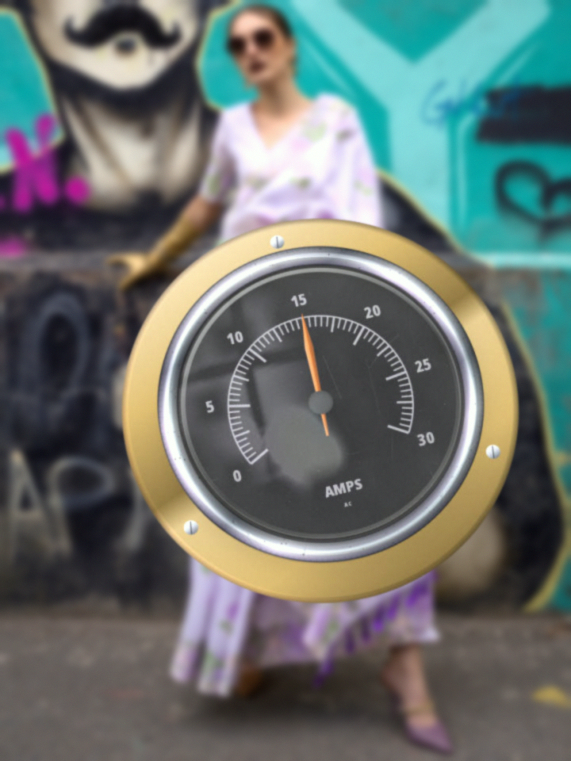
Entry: 15 A
